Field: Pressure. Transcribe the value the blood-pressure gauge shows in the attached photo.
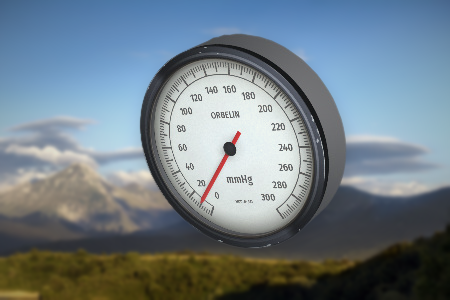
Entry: 10 mmHg
